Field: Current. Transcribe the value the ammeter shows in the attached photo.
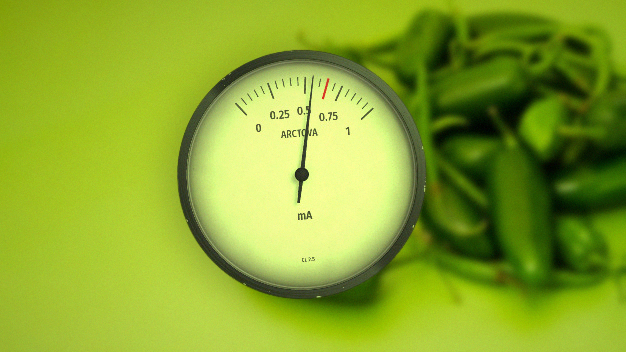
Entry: 0.55 mA
